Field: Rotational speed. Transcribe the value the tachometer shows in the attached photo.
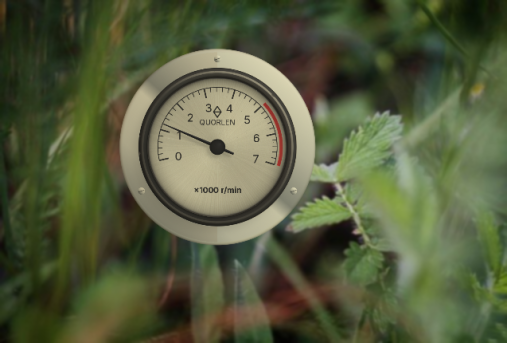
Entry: 1200 rpm
